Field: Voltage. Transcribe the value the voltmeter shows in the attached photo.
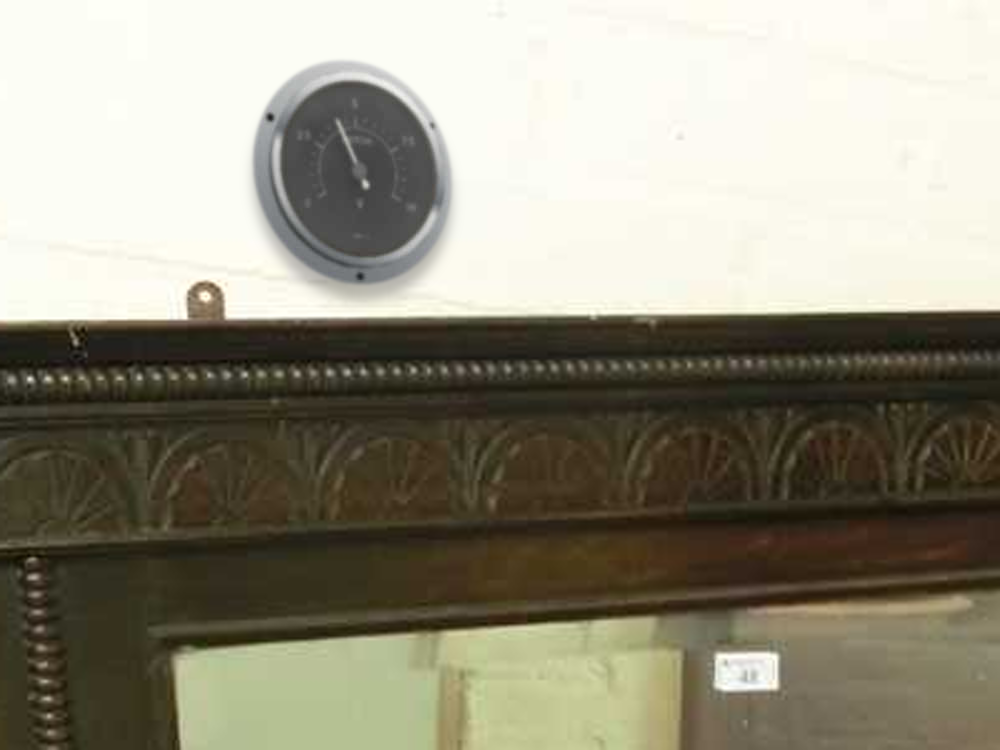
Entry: 4 V
